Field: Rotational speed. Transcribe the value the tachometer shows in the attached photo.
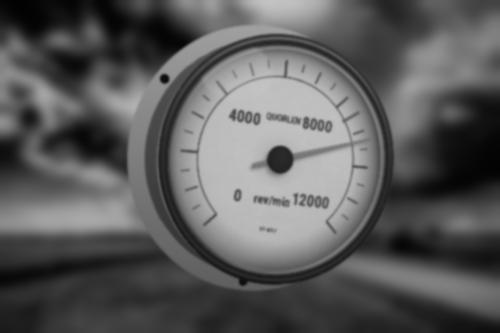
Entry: 9250 rpm
